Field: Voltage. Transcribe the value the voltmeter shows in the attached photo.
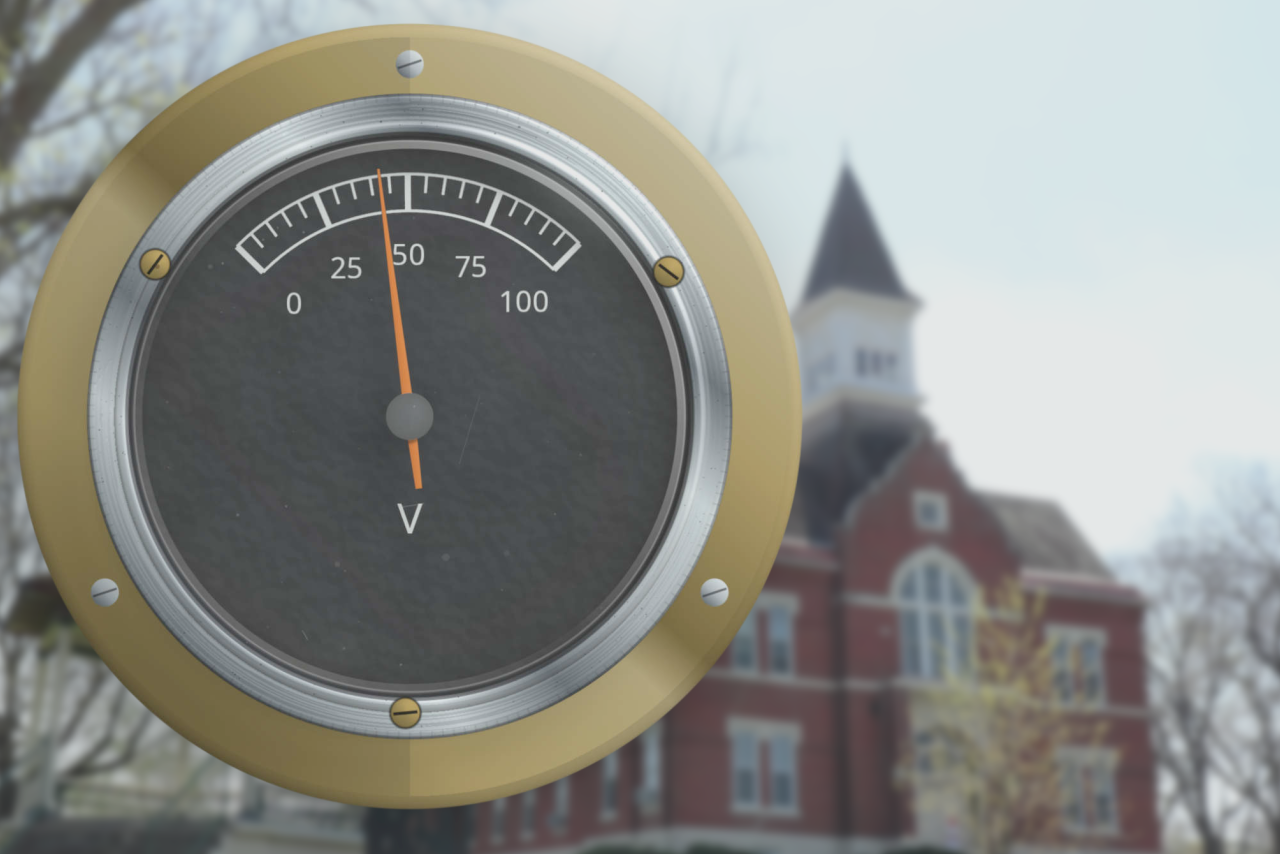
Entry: 42.5 V
